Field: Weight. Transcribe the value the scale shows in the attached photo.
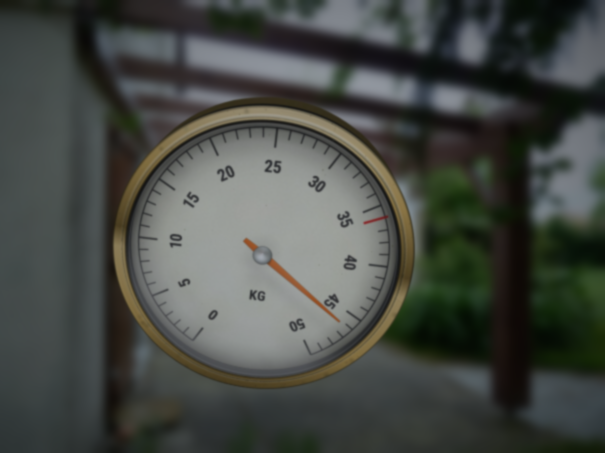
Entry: 46 kg
